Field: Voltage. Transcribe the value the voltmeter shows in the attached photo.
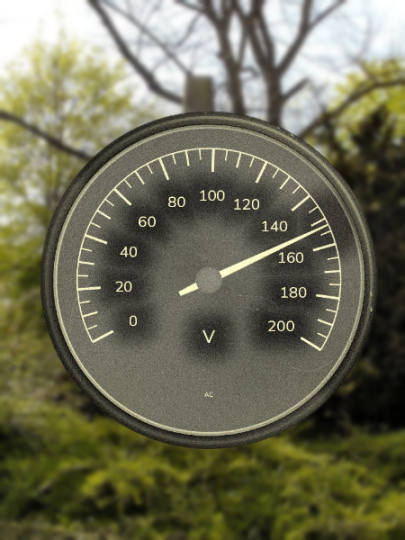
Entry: 152.5 V
